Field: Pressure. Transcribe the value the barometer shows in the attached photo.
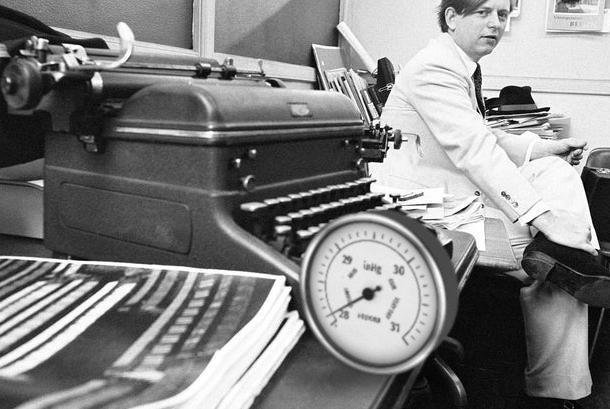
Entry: 28.1 inHg
